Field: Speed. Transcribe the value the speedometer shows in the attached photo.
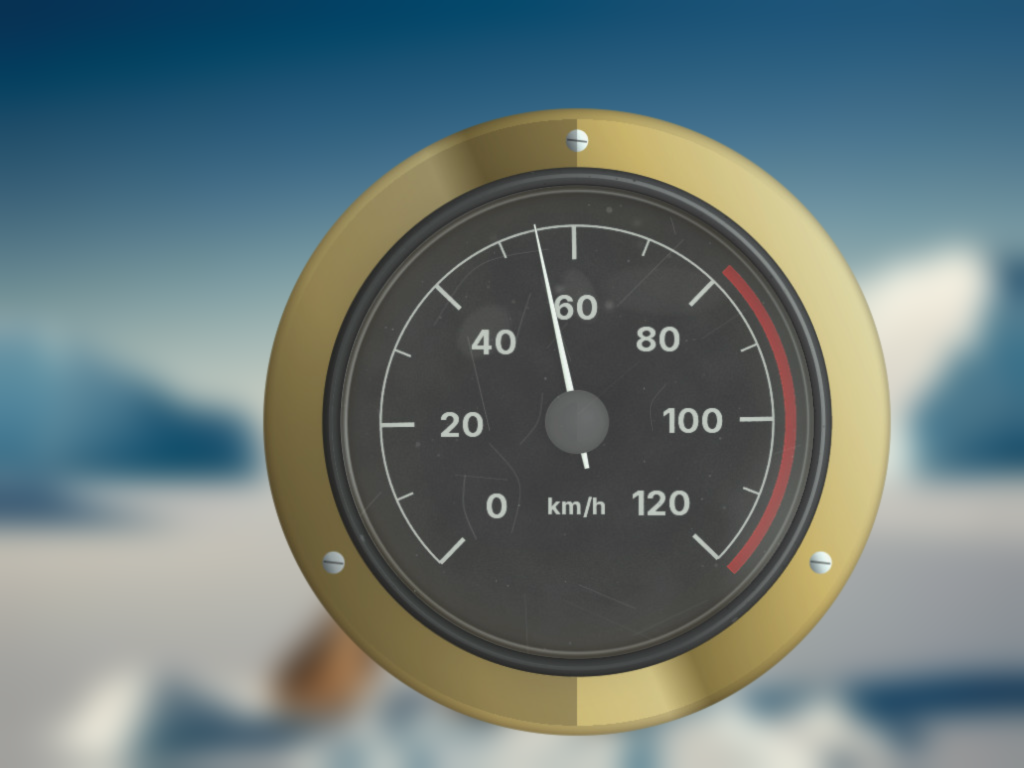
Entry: 55 km/h
